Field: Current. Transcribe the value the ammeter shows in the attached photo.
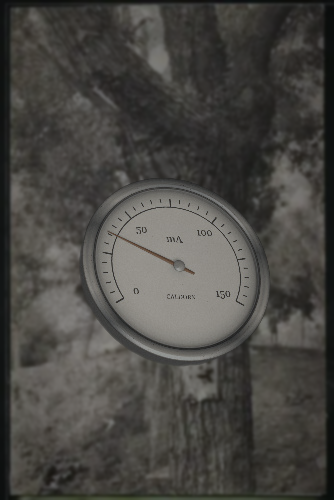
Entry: 35 mA
